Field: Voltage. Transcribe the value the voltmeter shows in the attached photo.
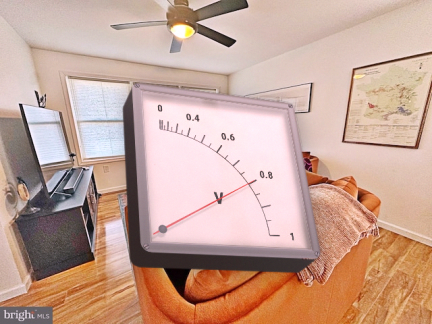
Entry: 0.8 V
